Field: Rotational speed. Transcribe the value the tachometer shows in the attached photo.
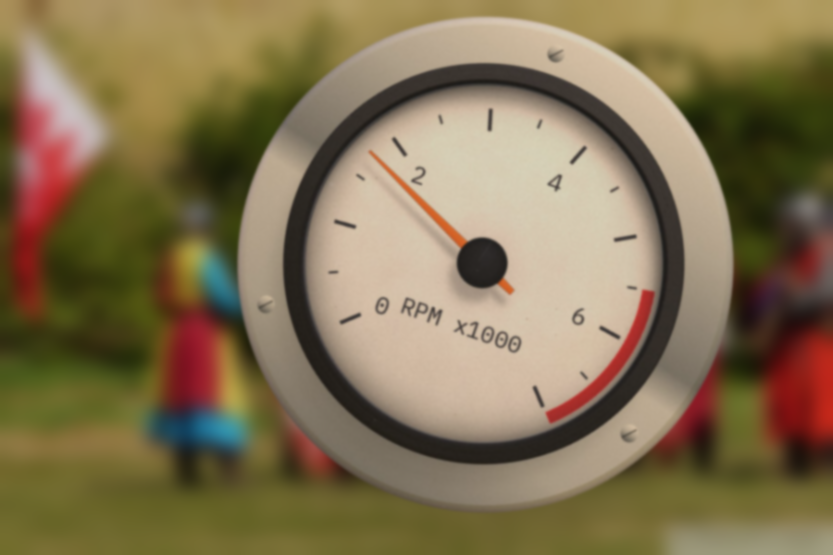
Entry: 1750 rpm
